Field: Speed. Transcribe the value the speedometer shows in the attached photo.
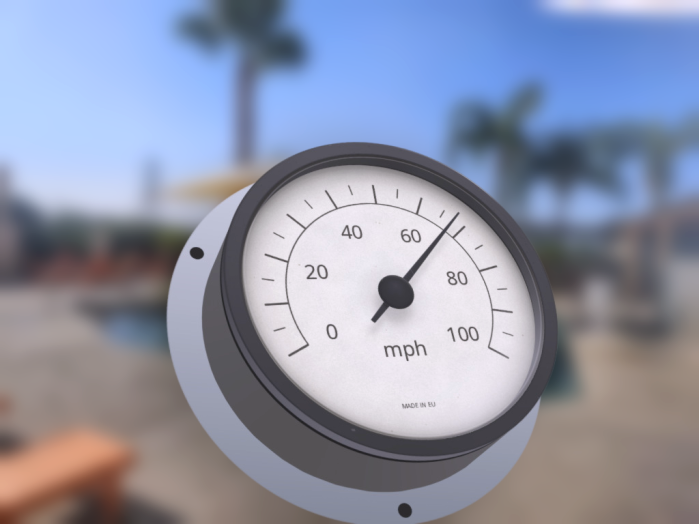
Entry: 67.5 mph
